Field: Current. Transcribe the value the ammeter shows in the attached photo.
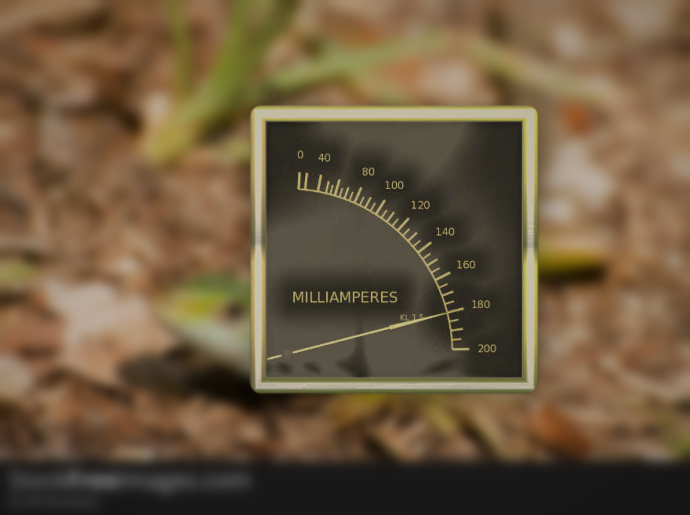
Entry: 180 mA
